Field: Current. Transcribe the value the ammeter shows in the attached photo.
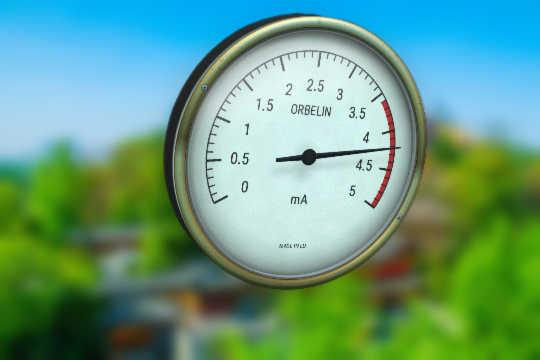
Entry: 4.2 mA
